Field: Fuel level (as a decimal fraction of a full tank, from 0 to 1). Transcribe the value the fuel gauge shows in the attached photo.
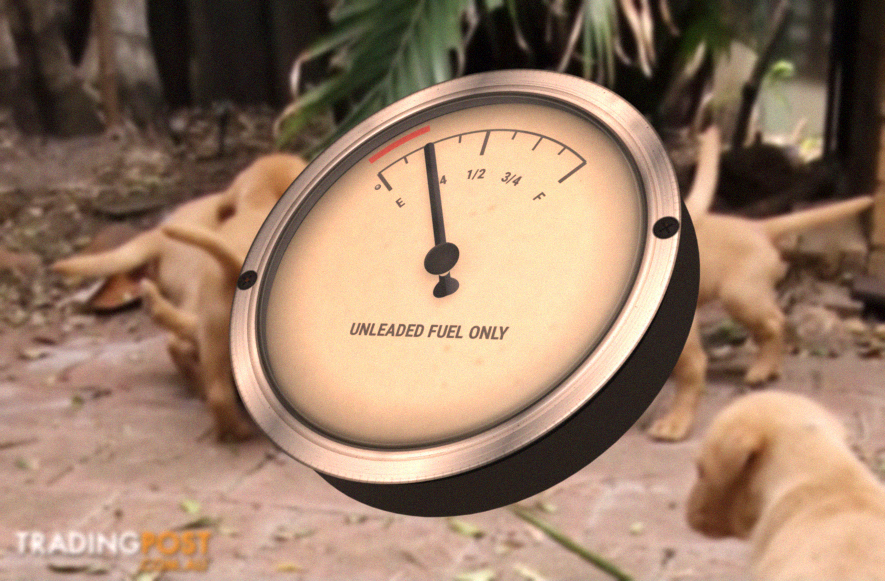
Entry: 0.25
